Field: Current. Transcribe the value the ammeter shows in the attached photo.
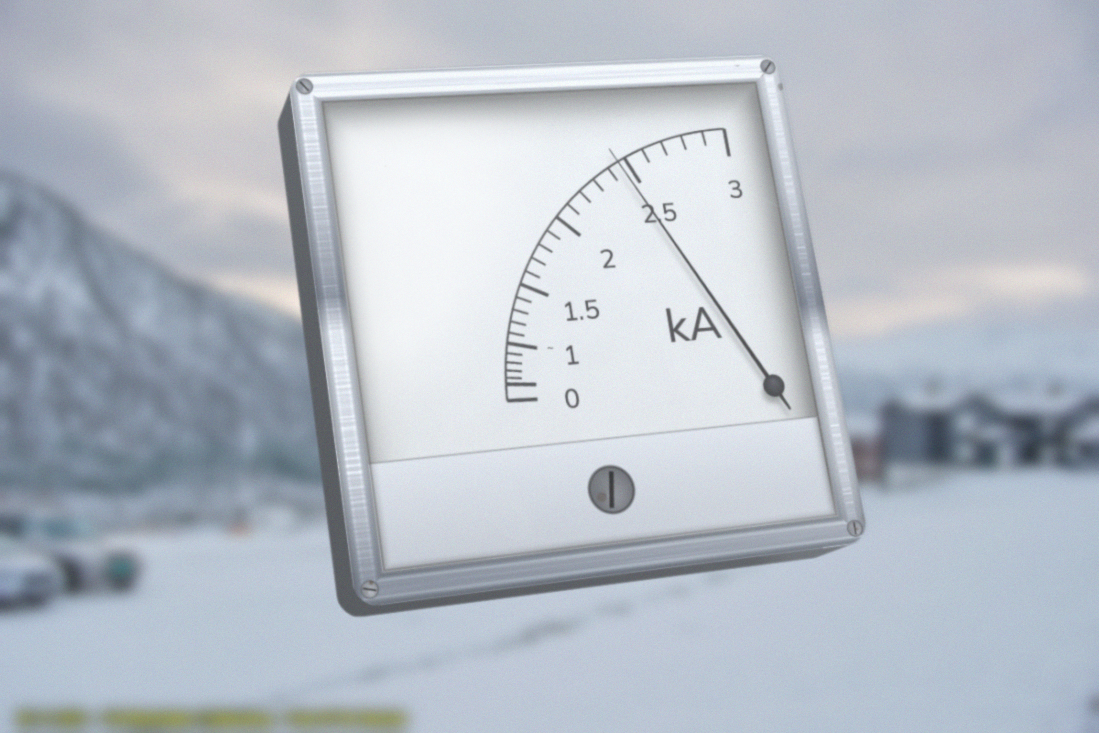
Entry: 2.45 kA
